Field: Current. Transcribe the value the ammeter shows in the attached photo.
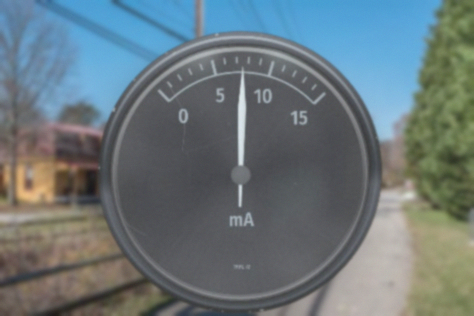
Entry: 7.5 mA
